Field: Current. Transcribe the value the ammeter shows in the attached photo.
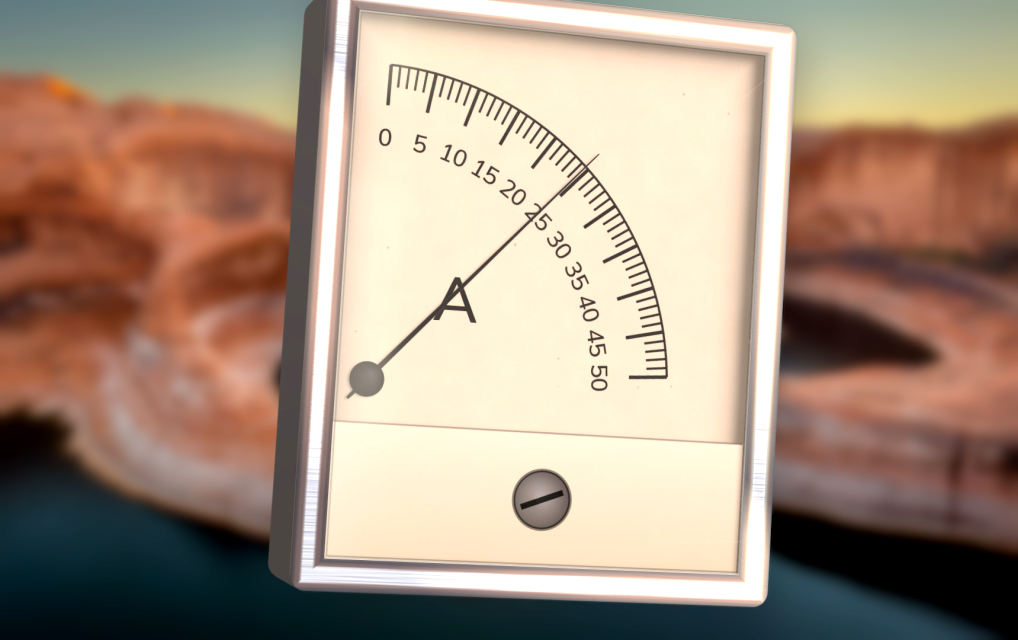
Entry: 24.5 A
